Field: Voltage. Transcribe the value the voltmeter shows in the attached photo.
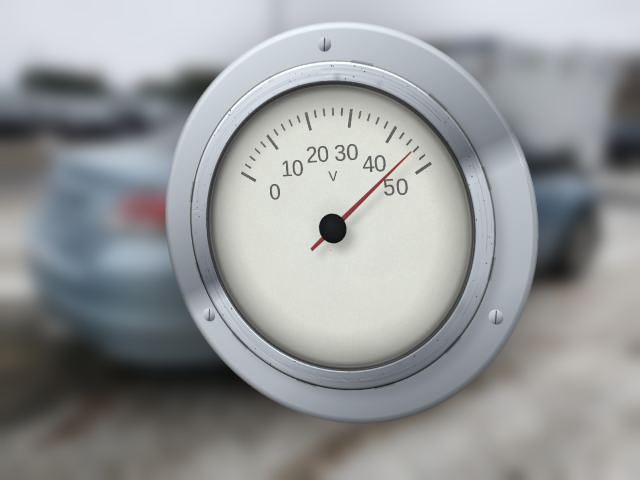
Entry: 46 V
